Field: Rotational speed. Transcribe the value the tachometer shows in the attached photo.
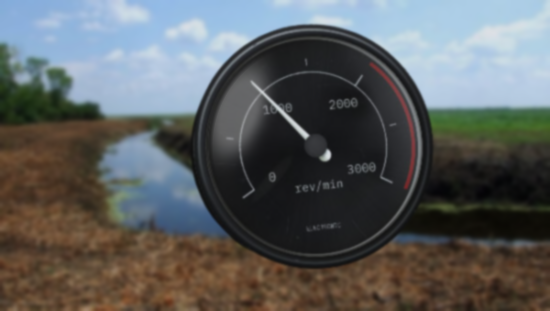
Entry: 1000 rpm
